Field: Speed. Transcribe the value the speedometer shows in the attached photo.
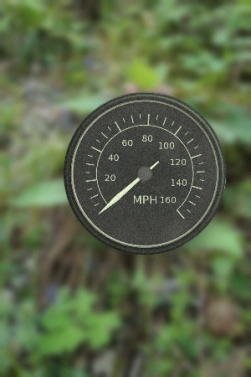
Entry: 0 mph
